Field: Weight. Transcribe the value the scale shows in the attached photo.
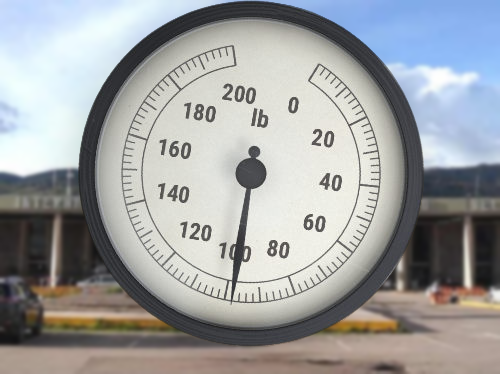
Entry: 98 lb
